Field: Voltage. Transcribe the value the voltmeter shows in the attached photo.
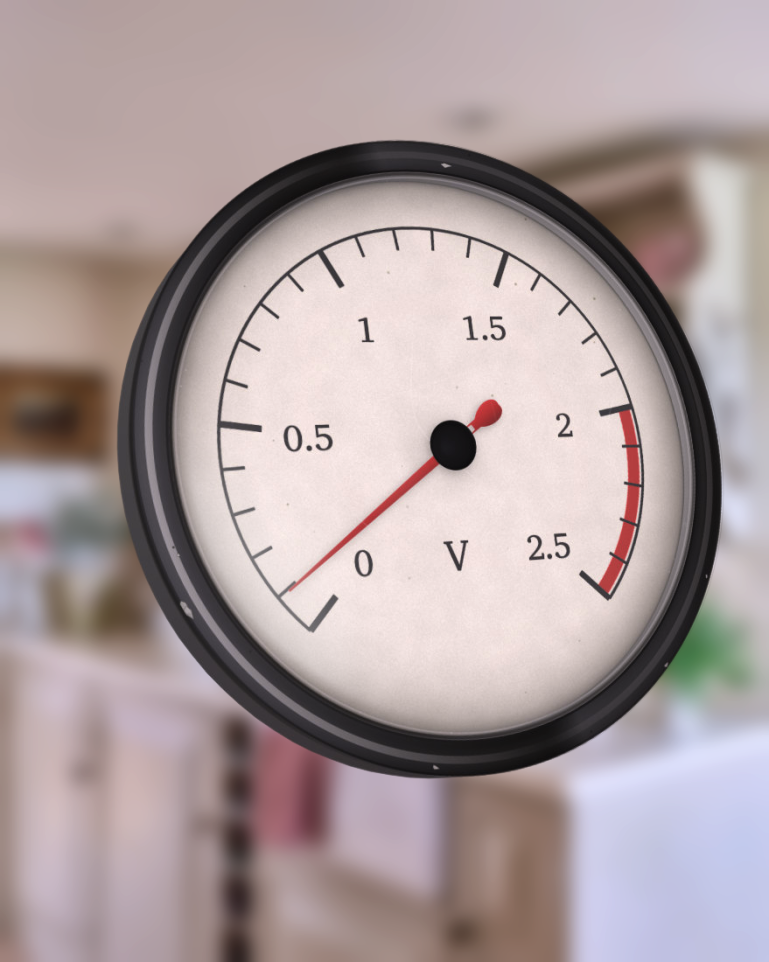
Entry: 0.1 V
